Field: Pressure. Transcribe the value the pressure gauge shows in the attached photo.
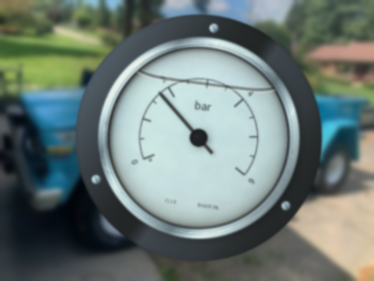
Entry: 1.75 bar
